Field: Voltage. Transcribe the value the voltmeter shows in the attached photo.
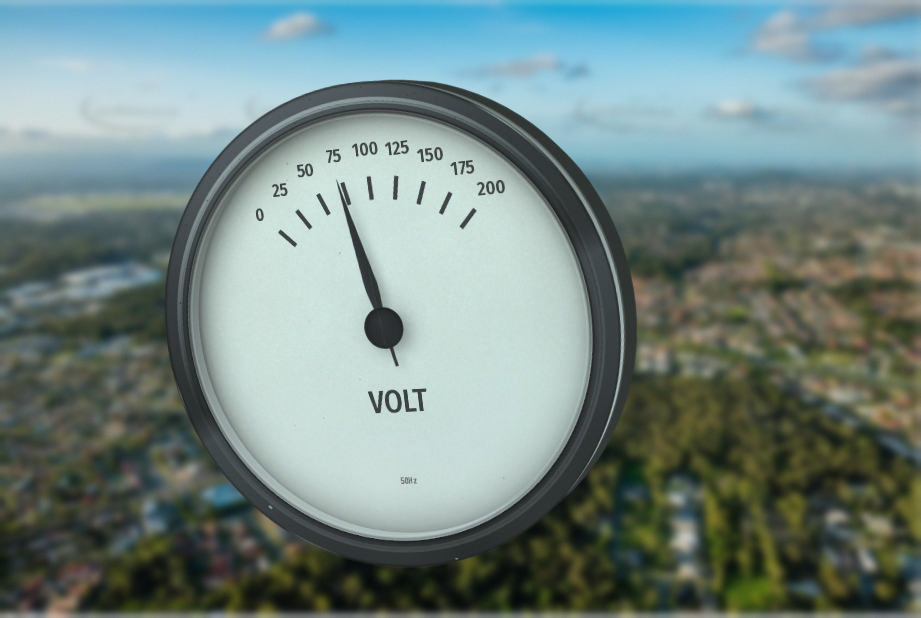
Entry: 75 V
